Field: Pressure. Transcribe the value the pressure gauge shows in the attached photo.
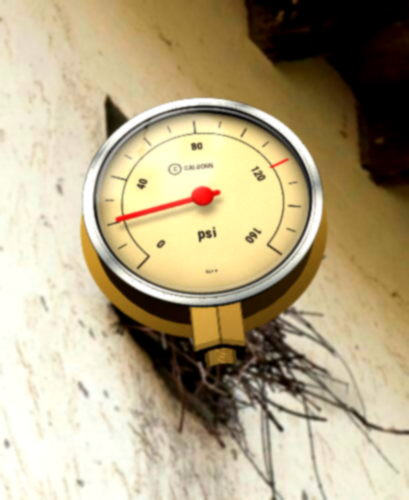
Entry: 20 psi
